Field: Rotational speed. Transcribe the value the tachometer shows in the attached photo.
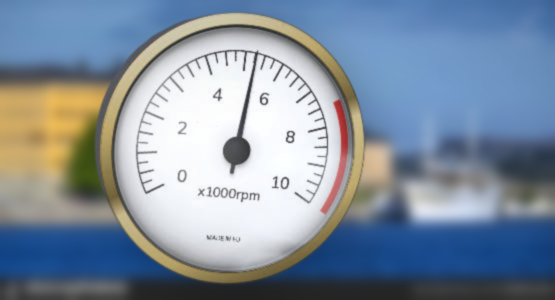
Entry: 5250 rpm
